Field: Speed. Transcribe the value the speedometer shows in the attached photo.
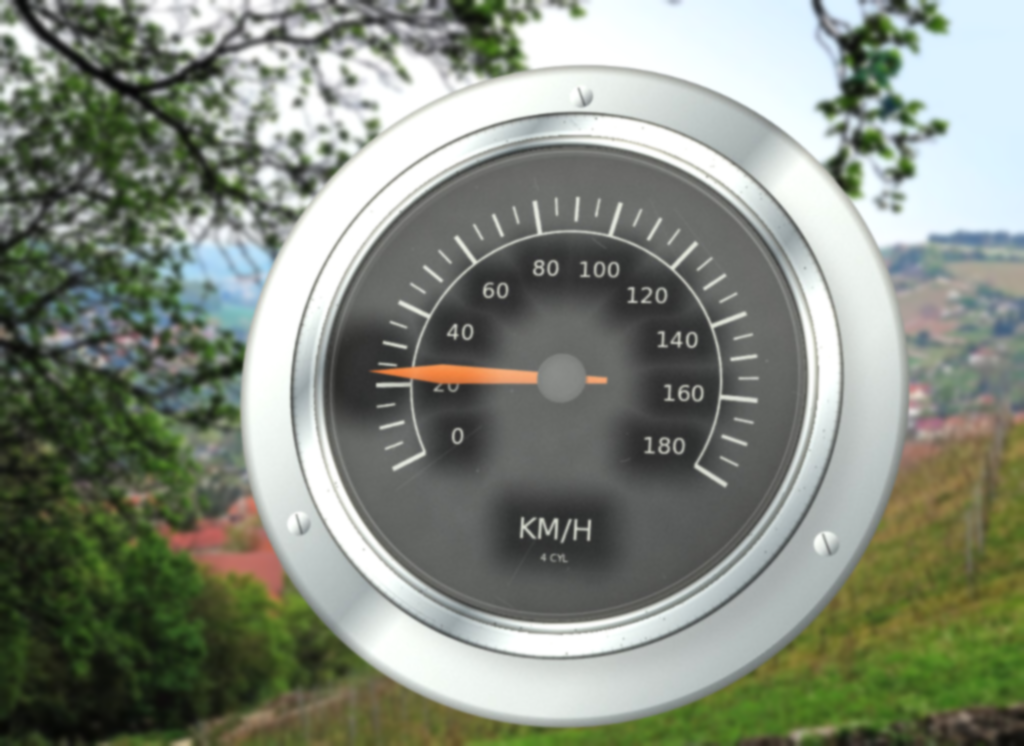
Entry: 22.5 km/h
